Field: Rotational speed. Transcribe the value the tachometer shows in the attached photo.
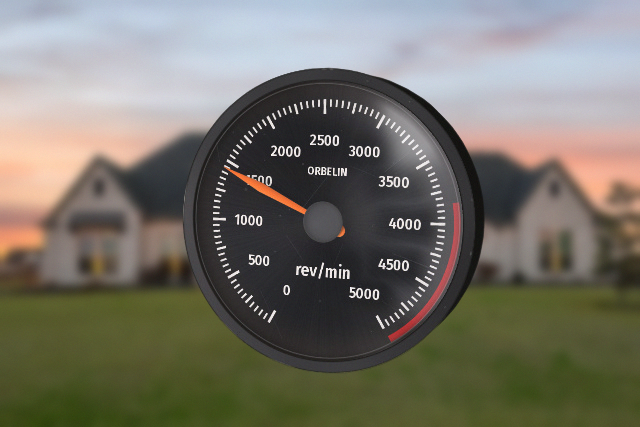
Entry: 1450 rpm
